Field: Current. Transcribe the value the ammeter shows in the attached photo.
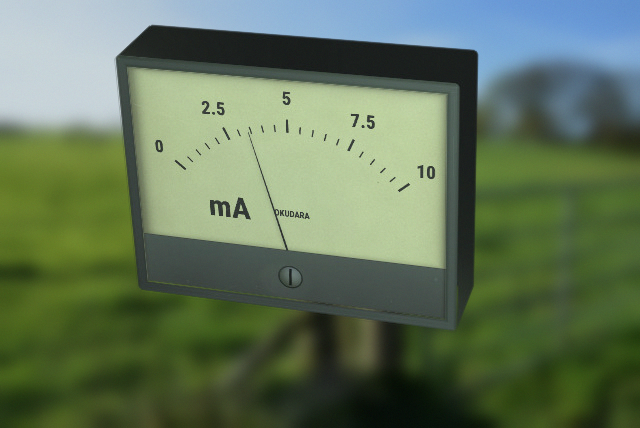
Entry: 3.5 mA
